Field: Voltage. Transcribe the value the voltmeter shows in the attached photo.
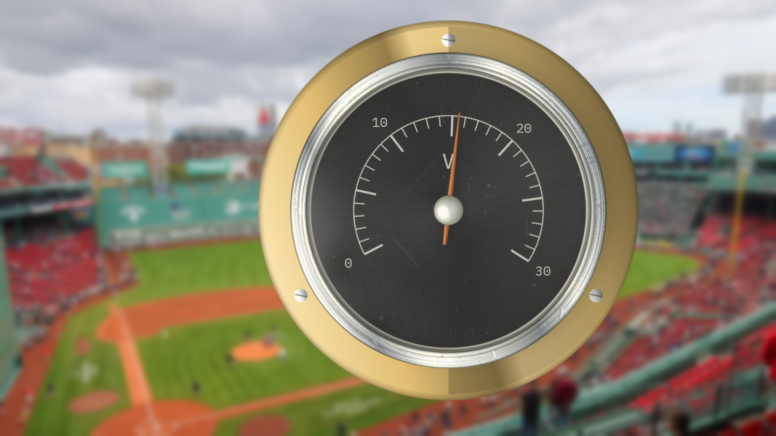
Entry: 15.5 V
